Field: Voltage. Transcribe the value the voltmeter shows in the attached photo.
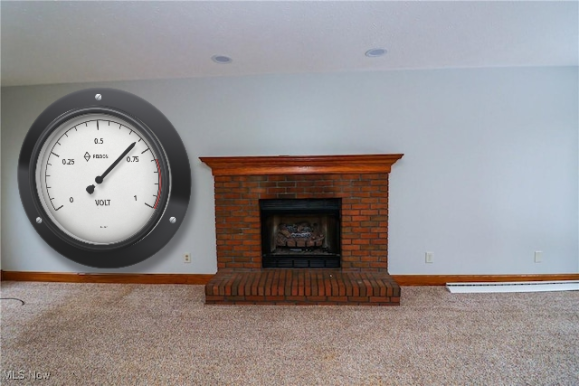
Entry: 0.7 V
